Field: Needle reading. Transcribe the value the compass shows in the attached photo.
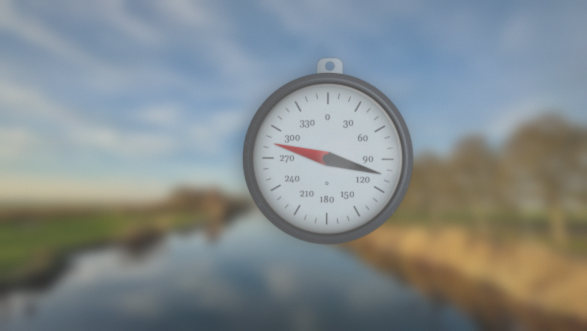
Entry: 285 °
